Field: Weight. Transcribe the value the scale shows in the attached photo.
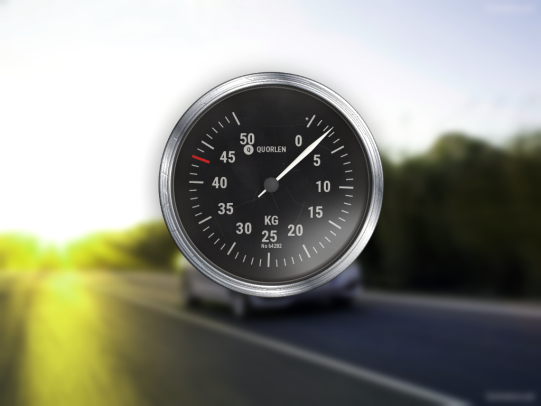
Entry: 2.5 kg
